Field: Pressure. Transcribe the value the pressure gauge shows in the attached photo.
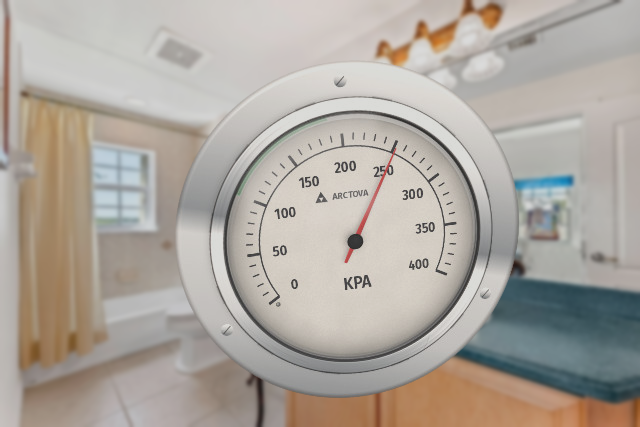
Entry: 250 kPa
